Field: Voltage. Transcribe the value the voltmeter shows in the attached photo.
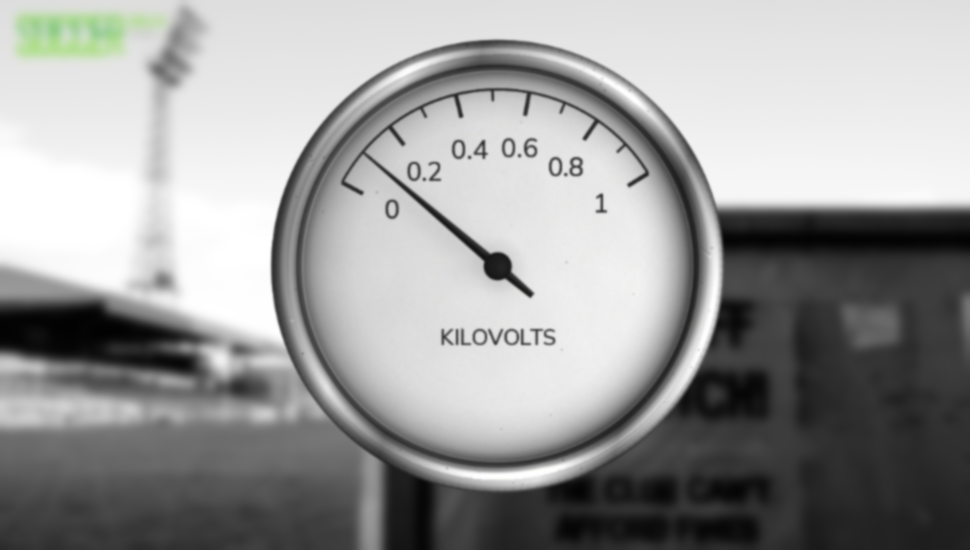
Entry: 0.1 kV
